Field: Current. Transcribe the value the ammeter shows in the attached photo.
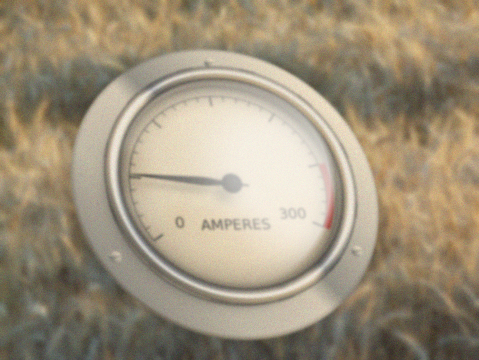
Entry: 50 A
